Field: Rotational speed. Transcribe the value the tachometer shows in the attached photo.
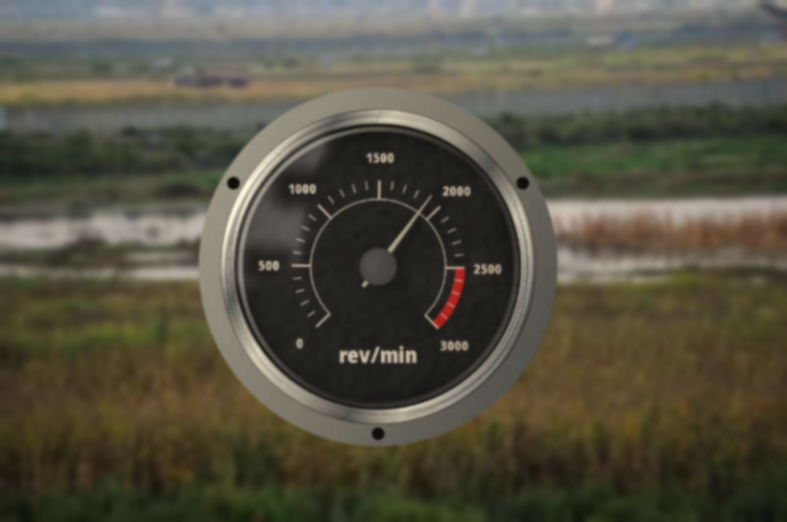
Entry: 1900 rpm
